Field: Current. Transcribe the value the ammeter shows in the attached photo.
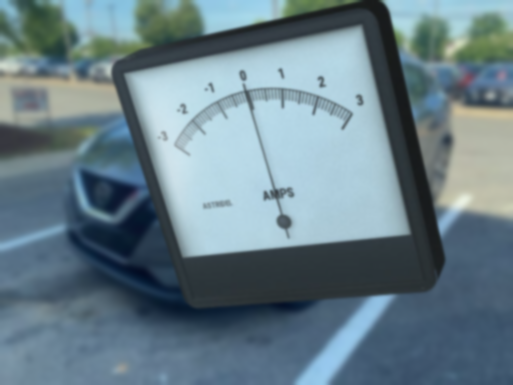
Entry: 0 A
